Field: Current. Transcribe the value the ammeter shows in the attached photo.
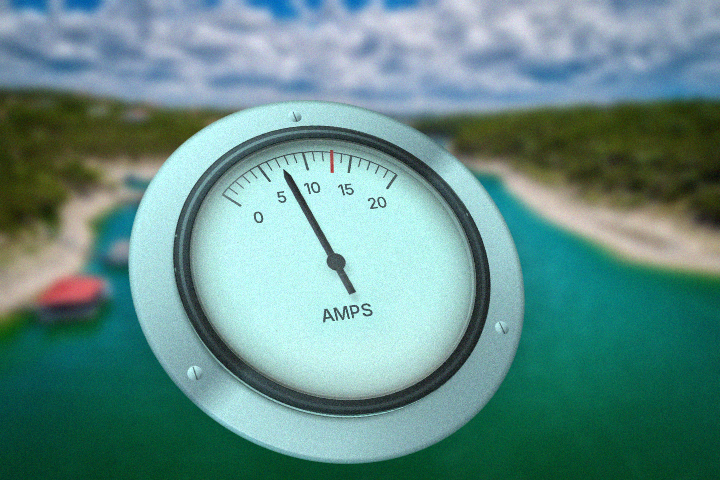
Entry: 7 A
